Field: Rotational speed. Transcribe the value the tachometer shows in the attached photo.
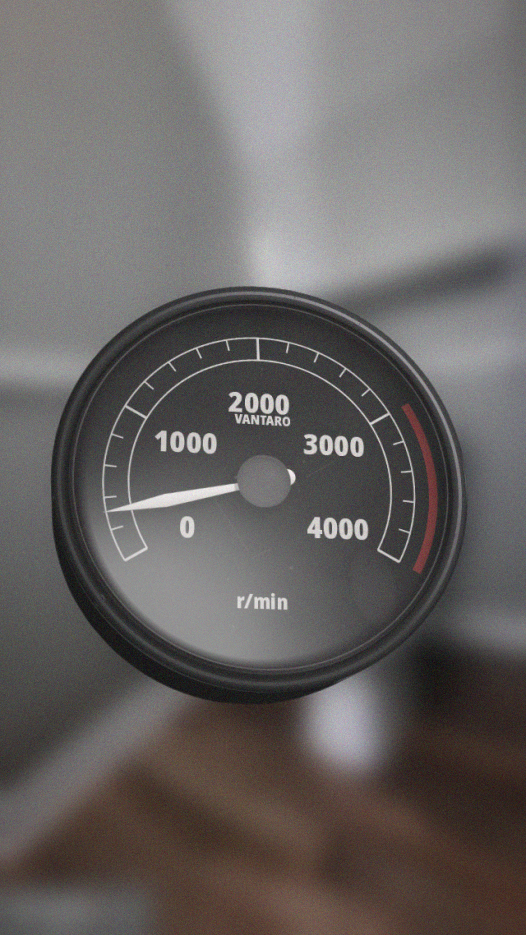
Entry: 300 rpm
